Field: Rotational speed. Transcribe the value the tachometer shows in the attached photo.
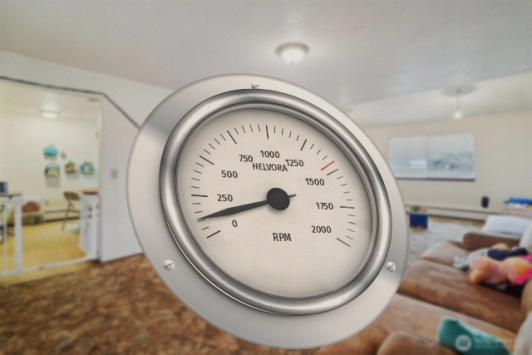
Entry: 100 rpm
